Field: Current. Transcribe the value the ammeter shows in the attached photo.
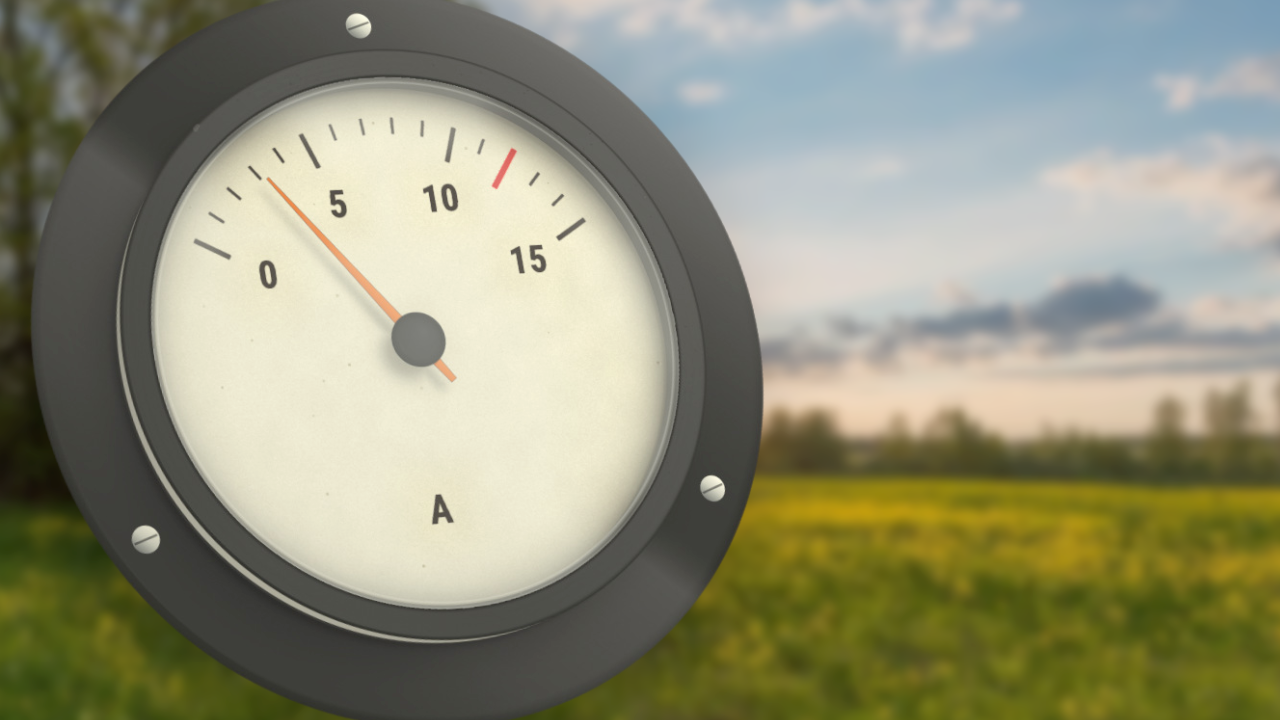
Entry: 3 A
